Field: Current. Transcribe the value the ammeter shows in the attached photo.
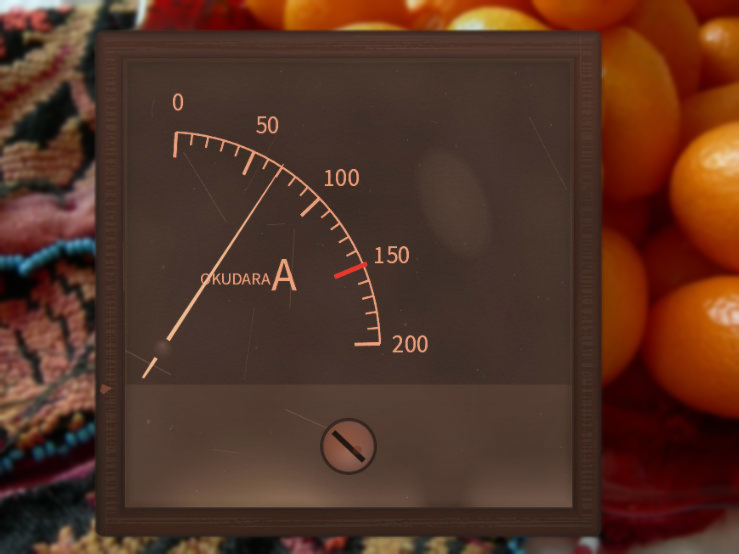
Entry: 70 A
